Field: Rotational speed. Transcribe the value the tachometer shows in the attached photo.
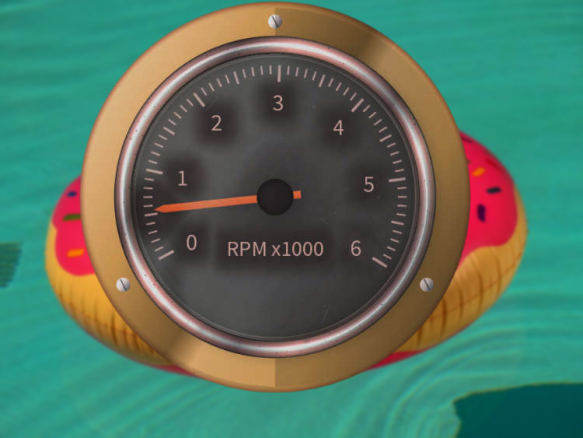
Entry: 550 rpm
